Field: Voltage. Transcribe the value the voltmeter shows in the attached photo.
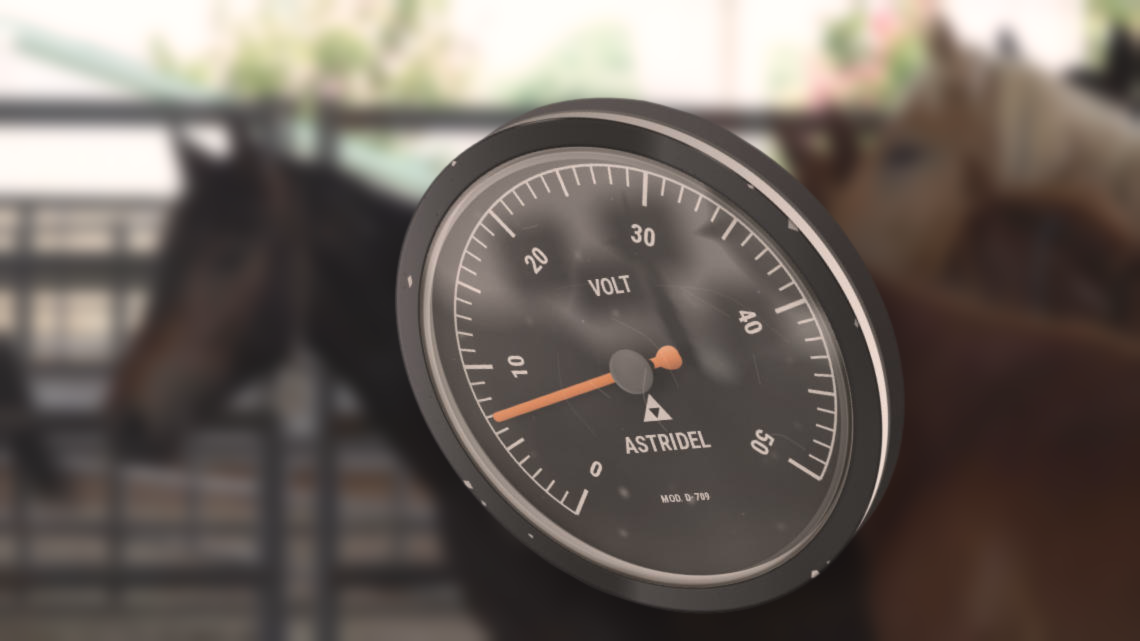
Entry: 7 V
